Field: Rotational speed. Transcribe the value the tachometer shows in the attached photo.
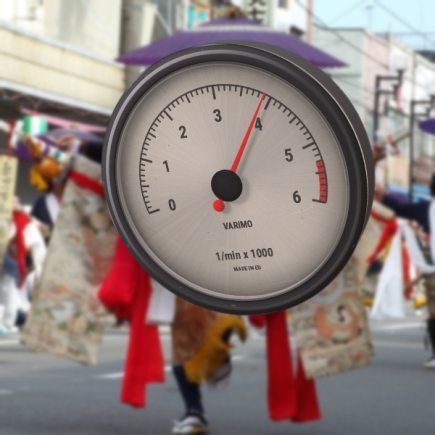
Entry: 3900 rpm
